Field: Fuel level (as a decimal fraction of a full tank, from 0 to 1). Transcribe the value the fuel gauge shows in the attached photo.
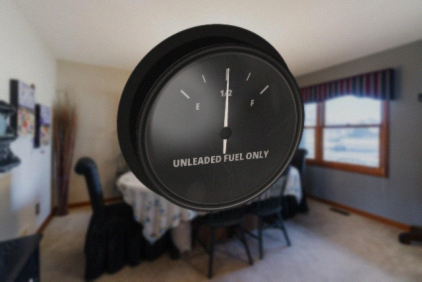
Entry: 0.5
